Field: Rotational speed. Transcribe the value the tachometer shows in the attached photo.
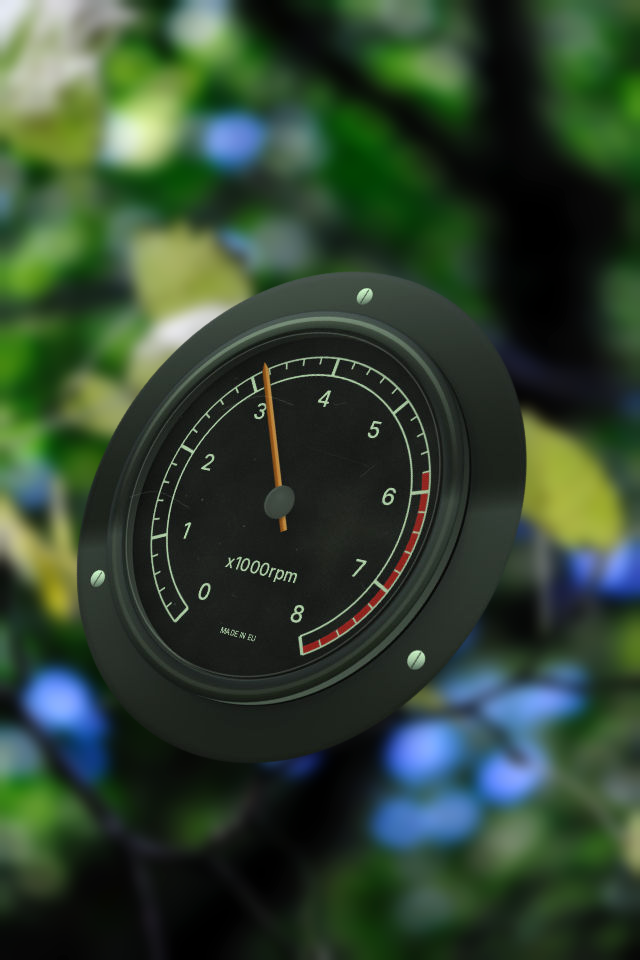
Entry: 3200 rpm
